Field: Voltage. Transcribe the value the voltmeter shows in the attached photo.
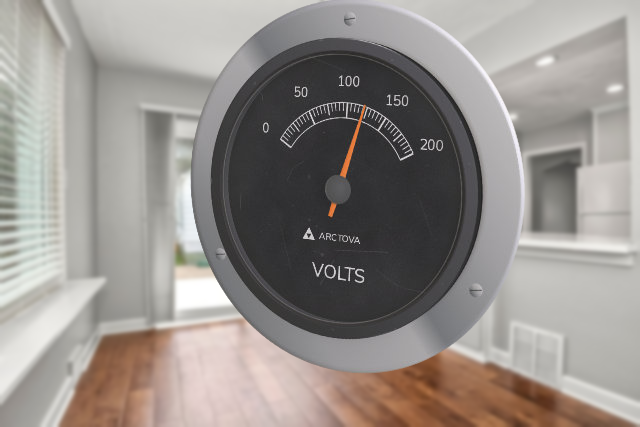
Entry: 125 V
